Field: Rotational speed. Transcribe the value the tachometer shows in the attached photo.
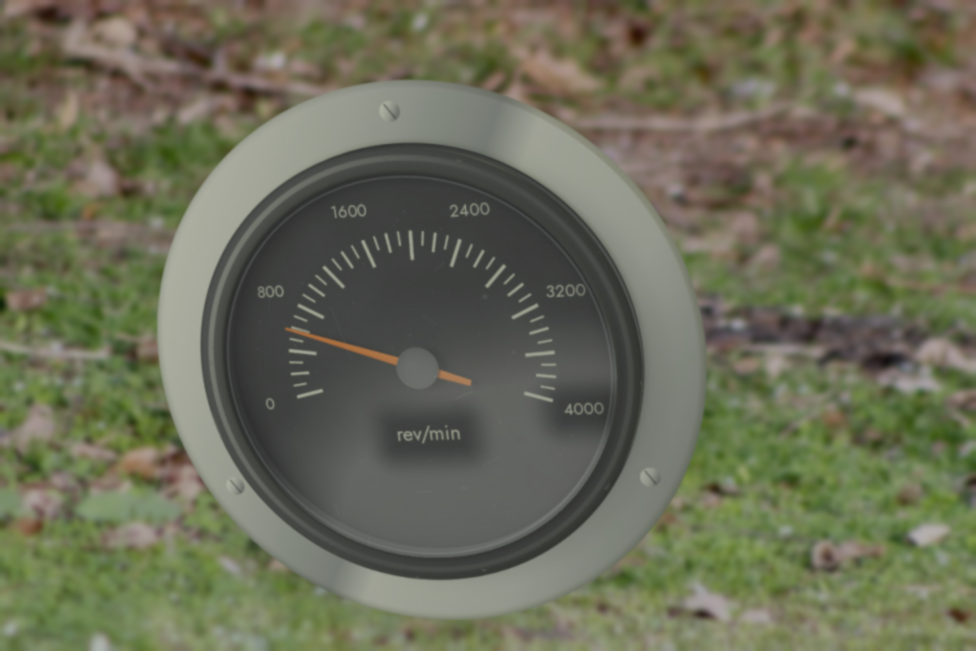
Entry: 600 rpm
